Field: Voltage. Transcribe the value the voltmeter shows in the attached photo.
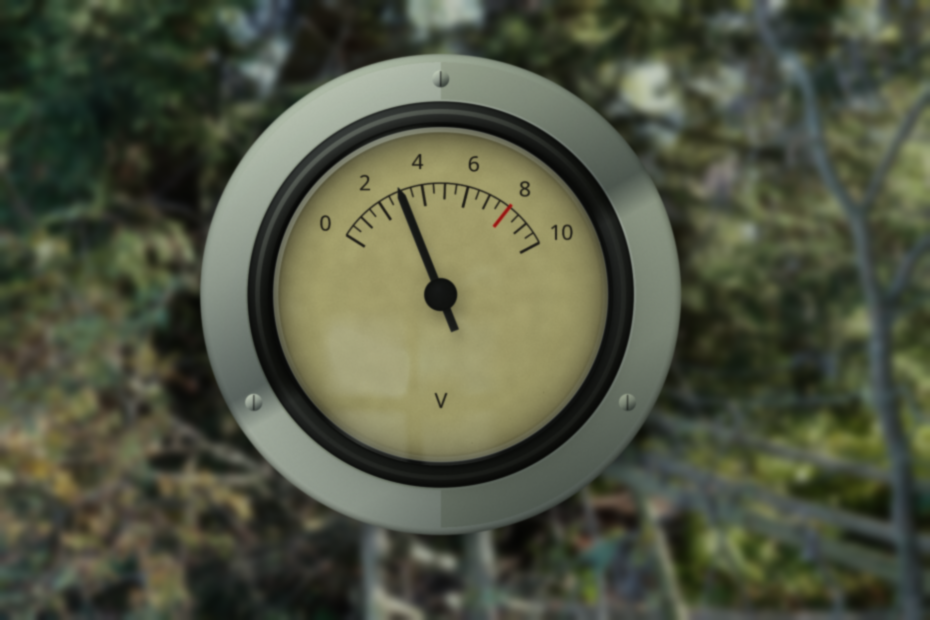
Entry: 3 V
